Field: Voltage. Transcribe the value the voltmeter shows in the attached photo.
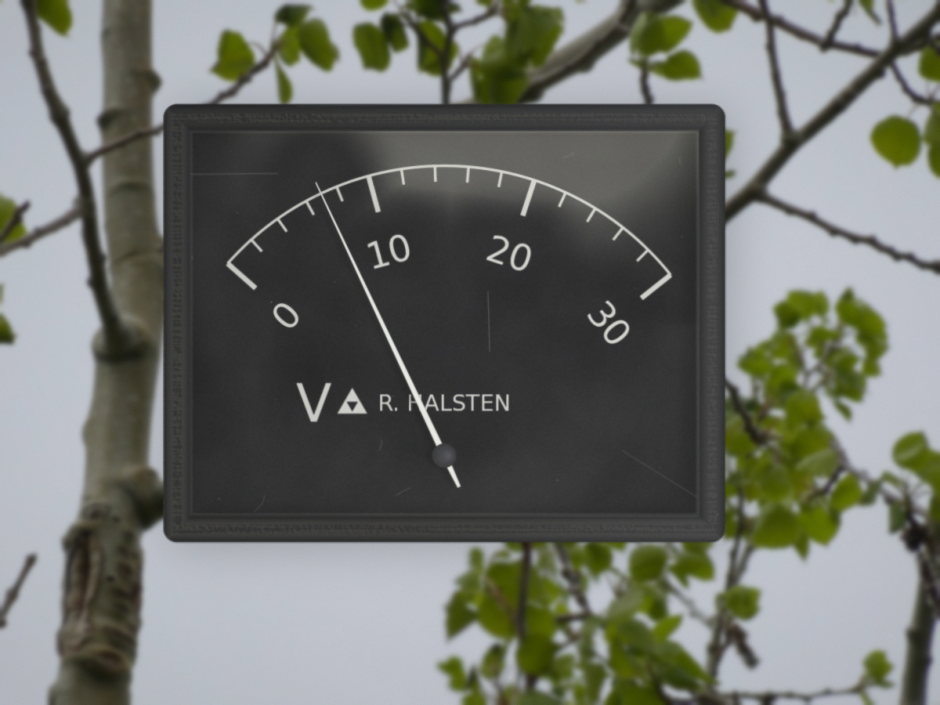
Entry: 7 V
